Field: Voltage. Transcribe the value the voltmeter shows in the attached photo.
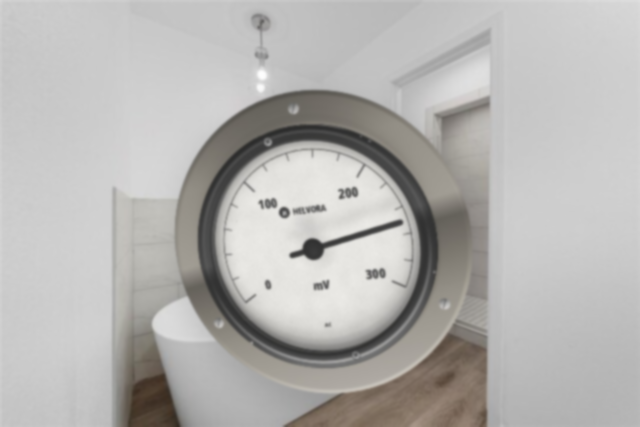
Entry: 250 mV
